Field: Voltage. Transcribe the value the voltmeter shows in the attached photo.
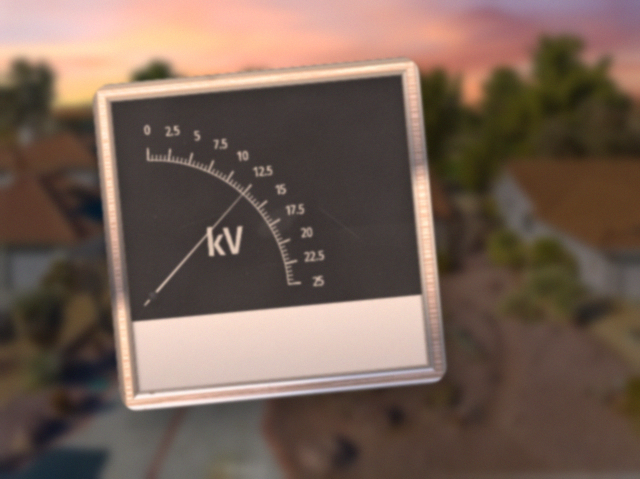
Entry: 12.5 kV
